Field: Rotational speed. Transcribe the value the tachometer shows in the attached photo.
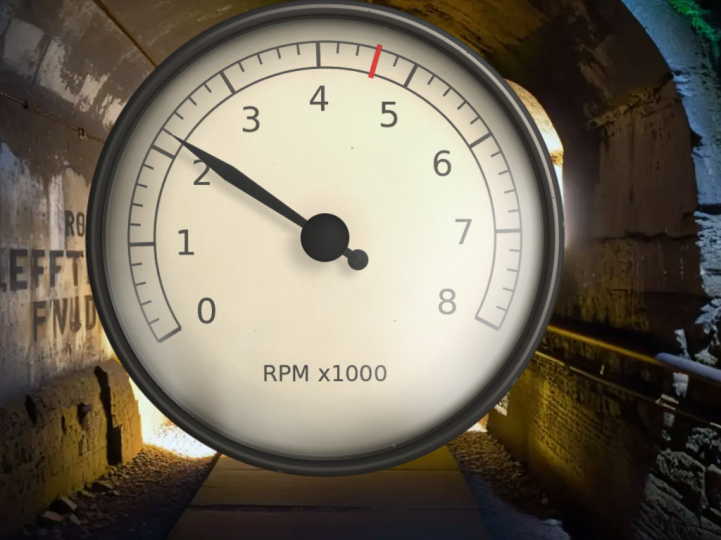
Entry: 2200 rpm
